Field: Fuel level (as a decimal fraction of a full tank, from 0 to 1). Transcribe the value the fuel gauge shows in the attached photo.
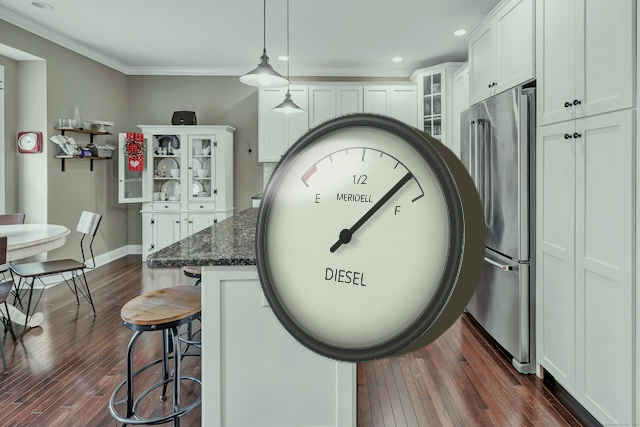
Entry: 0.875
